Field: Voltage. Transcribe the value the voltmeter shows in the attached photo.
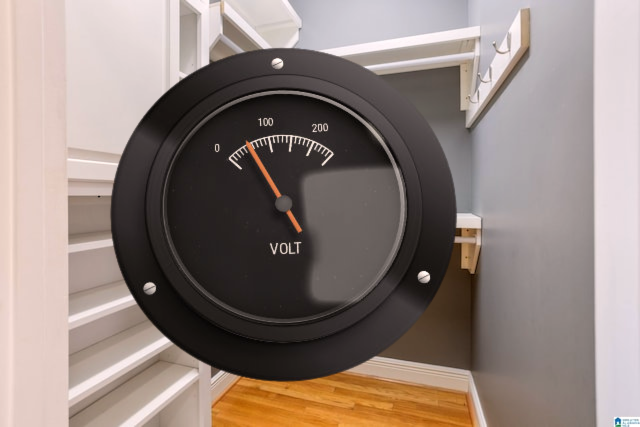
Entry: 50 V
